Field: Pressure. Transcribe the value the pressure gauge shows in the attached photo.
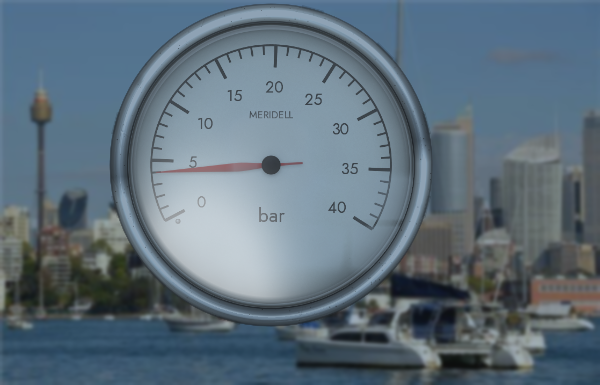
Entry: 4 bar
